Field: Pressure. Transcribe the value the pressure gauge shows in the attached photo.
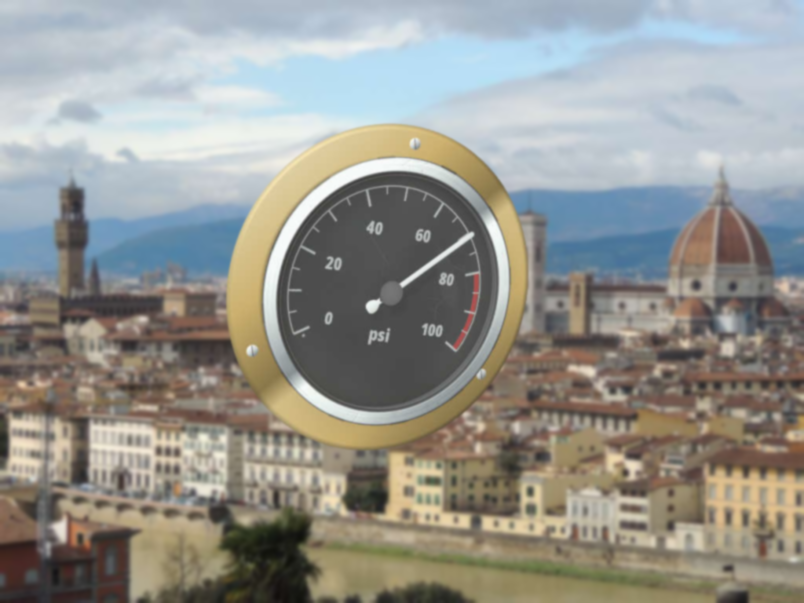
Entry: 70 psi
